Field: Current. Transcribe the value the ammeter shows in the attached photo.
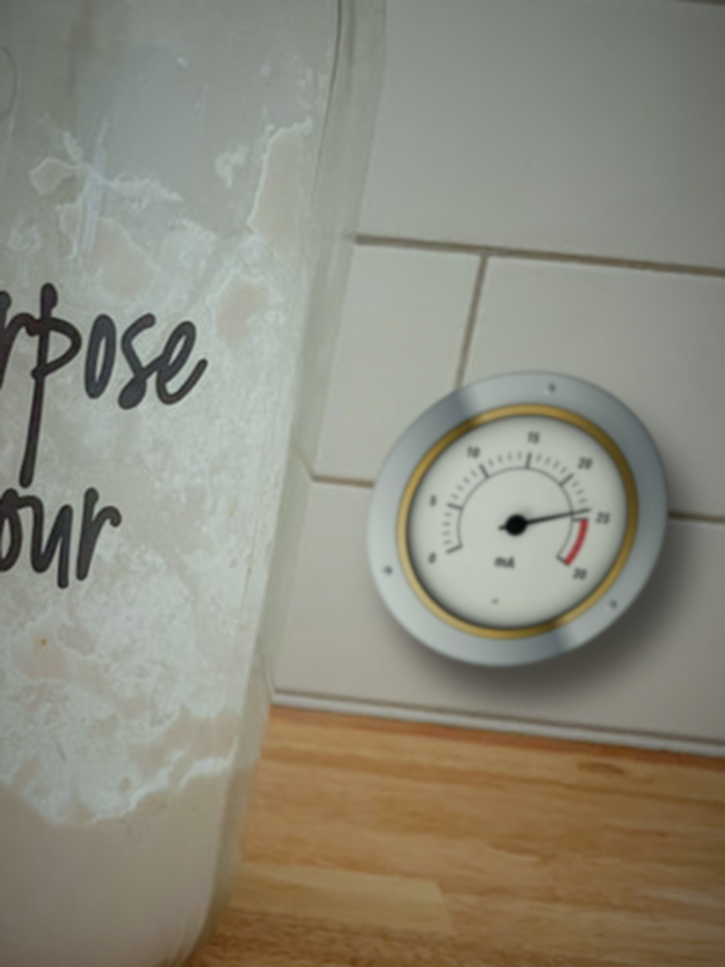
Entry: 24 mA
